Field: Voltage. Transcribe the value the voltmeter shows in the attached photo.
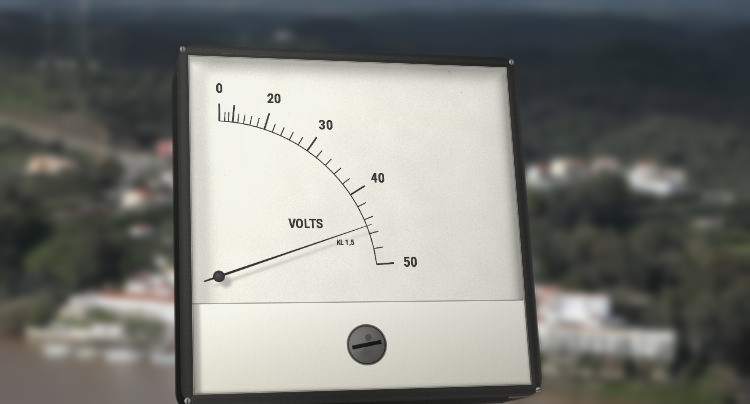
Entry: 45 V
